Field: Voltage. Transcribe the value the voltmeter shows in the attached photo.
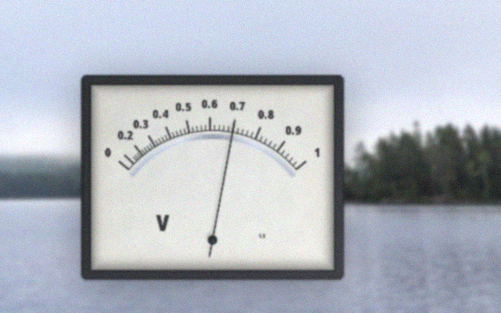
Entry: 0.7 V
